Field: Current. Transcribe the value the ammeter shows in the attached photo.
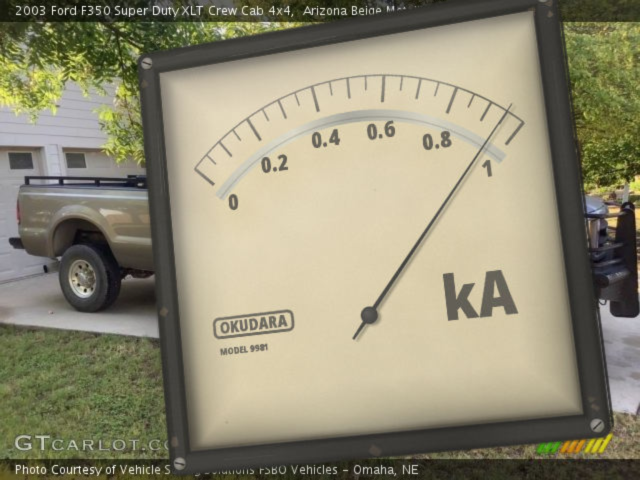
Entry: 0.95 kA
